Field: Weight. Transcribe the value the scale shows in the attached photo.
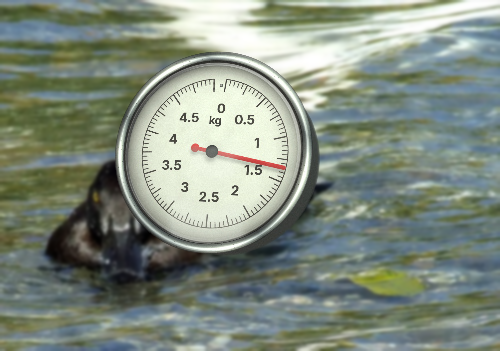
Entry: 1.35 kg
